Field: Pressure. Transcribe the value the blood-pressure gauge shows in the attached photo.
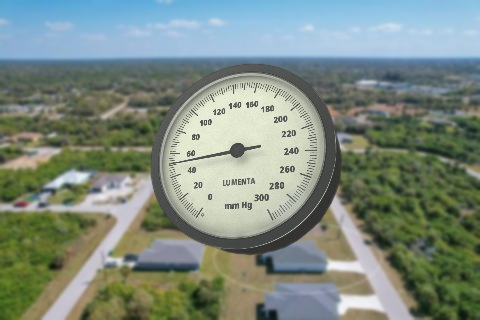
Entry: 50 mmHg
